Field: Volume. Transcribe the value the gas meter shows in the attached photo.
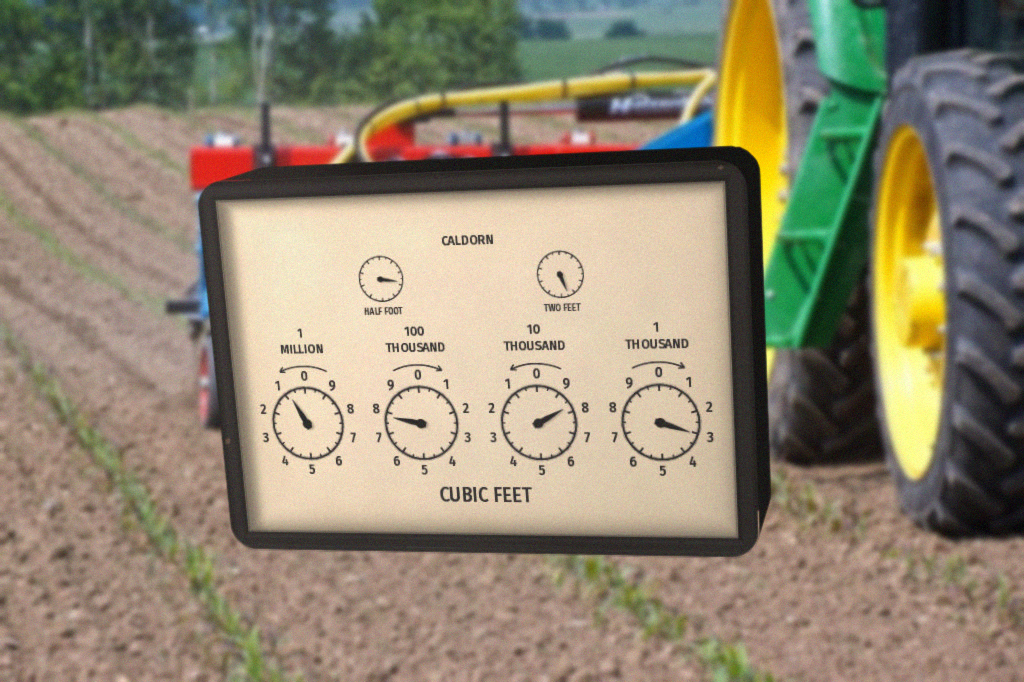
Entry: 78300 ft³
